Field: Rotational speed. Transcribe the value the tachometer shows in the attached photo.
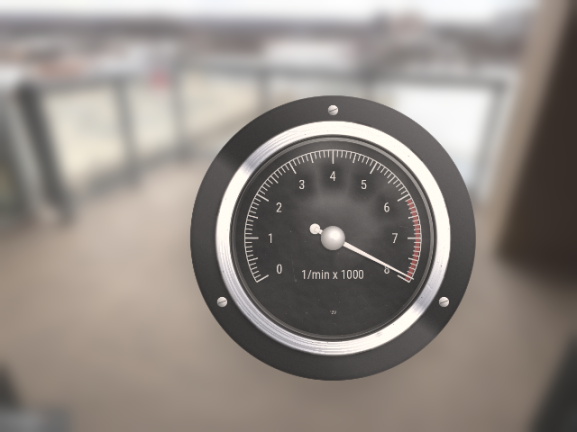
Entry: 7900 rpm
